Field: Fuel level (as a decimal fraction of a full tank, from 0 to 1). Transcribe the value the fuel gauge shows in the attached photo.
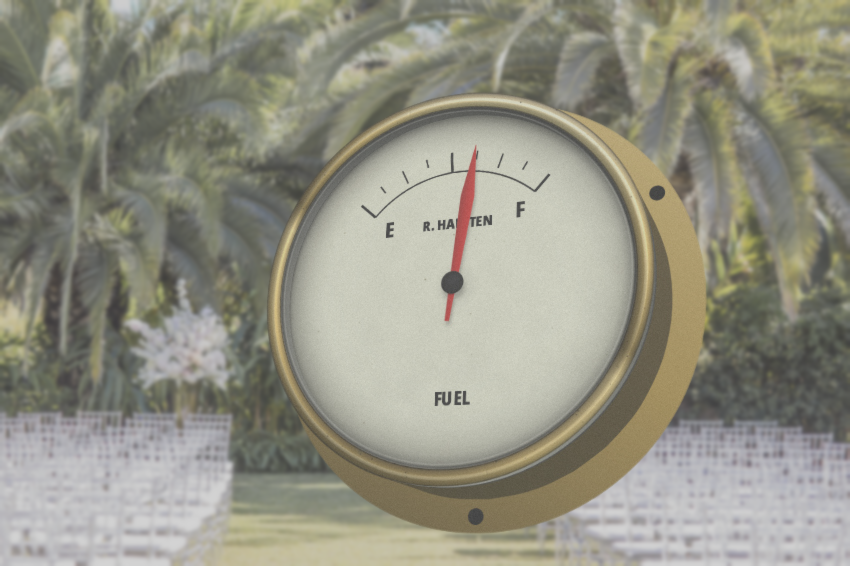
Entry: 0.625
